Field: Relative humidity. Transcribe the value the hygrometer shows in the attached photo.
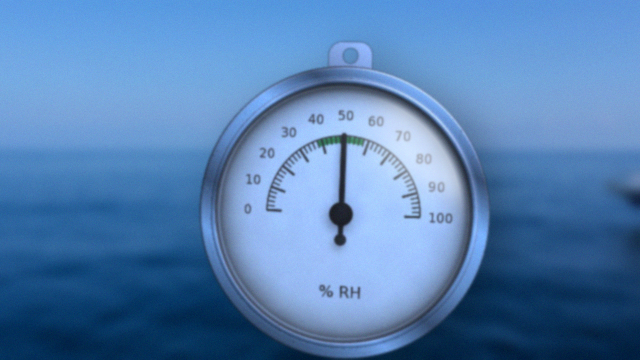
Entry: 50 %
